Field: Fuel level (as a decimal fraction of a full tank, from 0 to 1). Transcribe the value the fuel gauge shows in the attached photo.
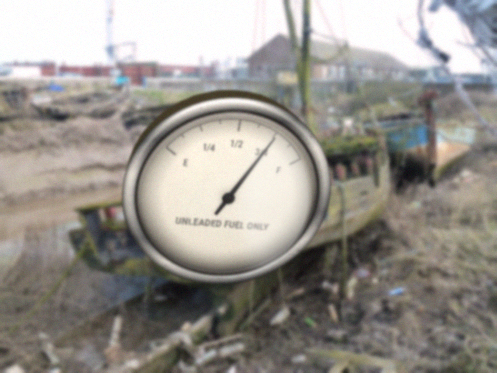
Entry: 0.75
